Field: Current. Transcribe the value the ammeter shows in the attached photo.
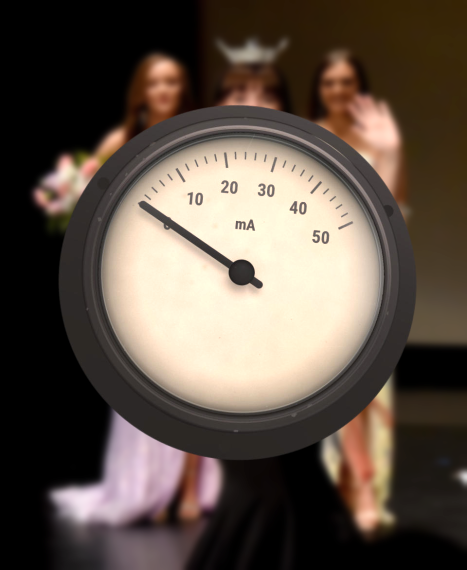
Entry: 0 mA
